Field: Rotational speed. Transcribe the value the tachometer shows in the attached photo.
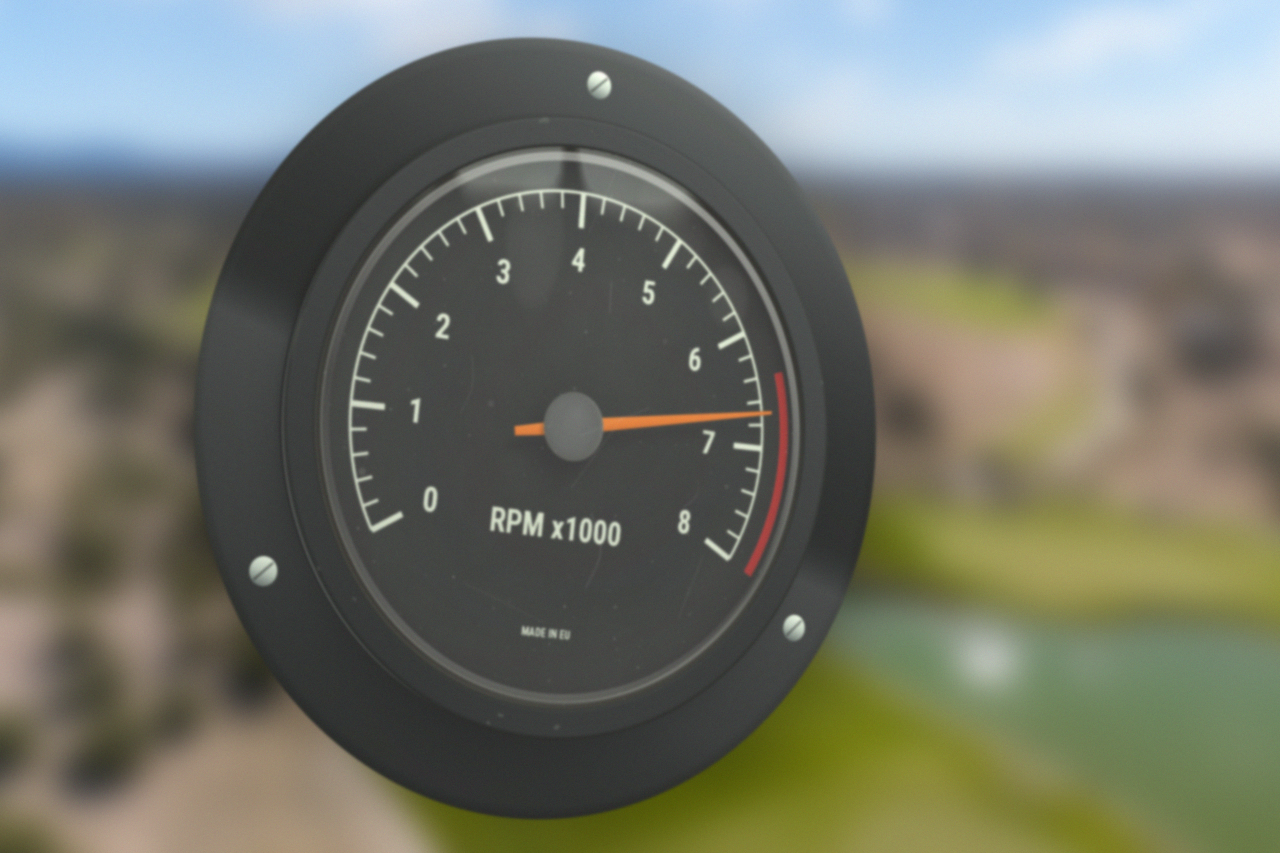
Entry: 6700 rpm
